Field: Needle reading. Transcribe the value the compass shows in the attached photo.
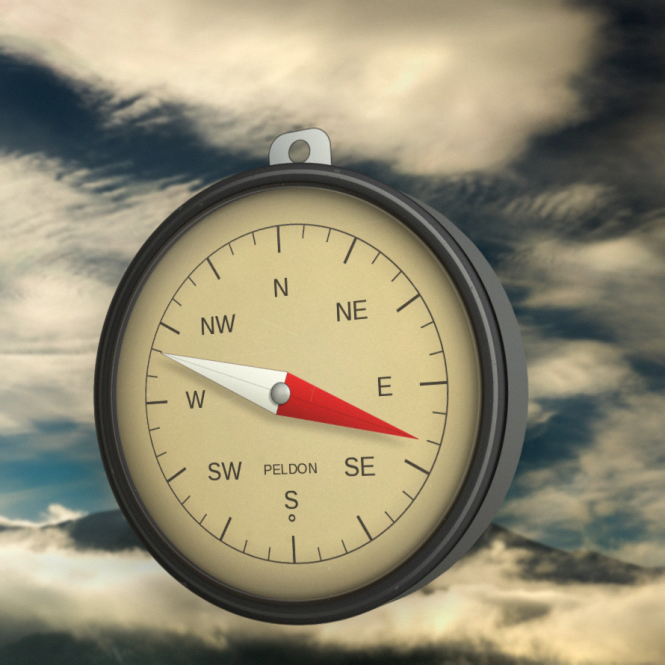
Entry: 110 °
